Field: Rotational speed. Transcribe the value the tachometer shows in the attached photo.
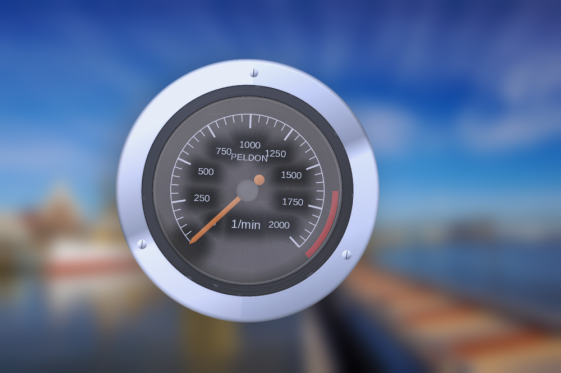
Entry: 0 rpm
